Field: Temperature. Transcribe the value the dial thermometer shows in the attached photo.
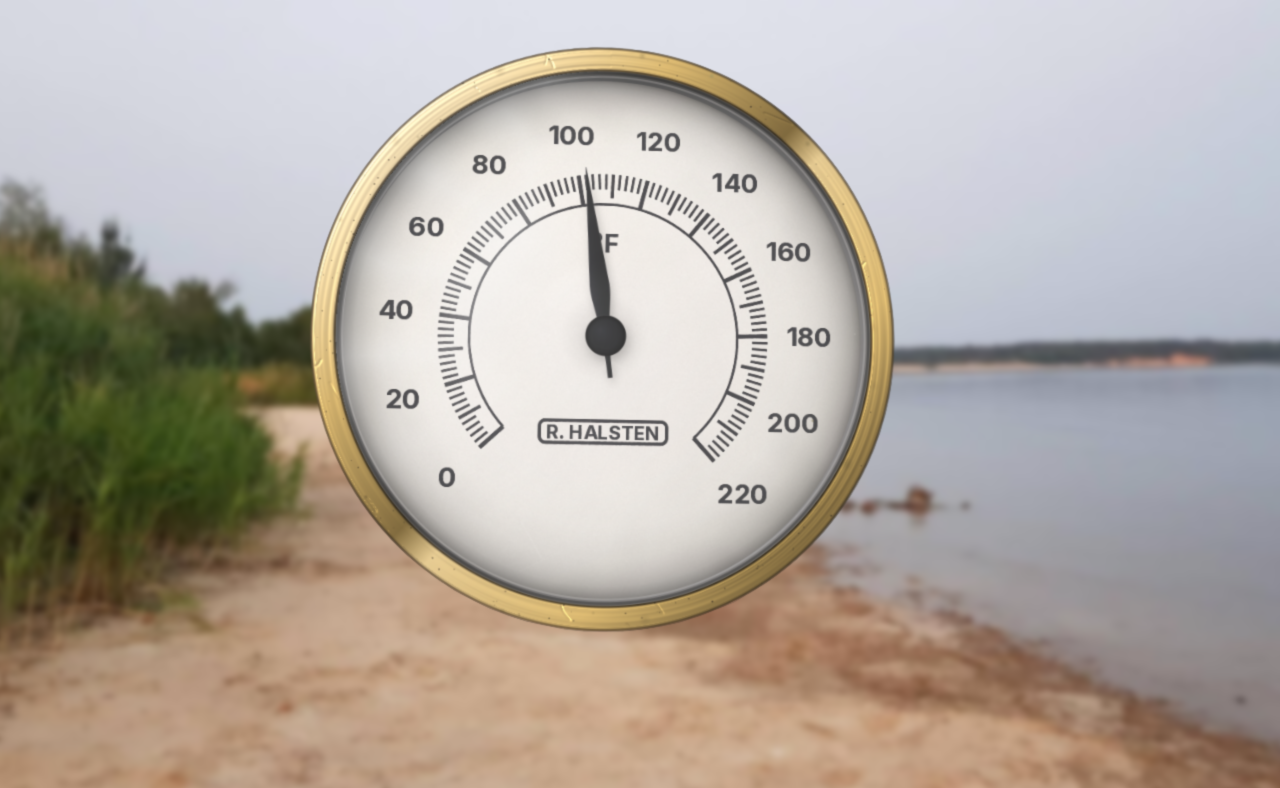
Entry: 102 °F
